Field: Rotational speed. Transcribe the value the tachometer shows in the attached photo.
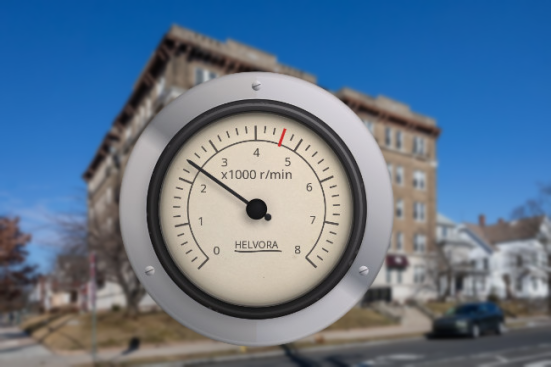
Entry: 2400 rpm
